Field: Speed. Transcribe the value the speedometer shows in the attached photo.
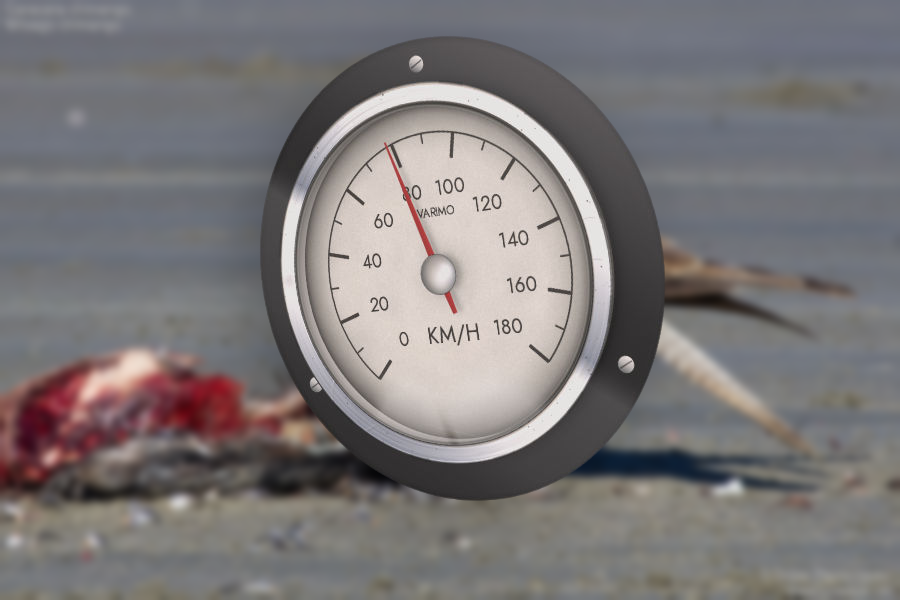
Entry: 80 km/h
